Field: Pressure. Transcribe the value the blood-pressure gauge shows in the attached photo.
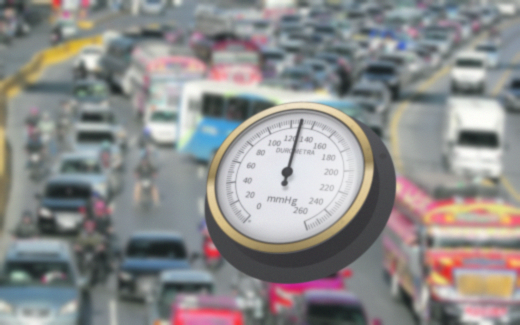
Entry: 130 mmHg
